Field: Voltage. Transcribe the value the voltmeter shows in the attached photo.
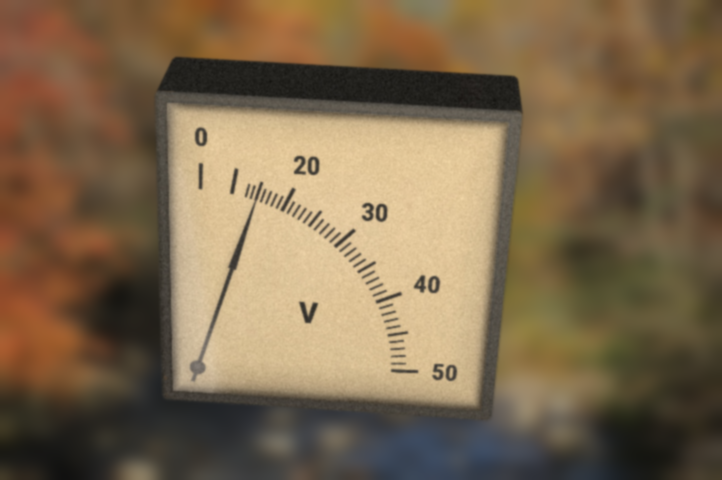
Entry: 15 V
